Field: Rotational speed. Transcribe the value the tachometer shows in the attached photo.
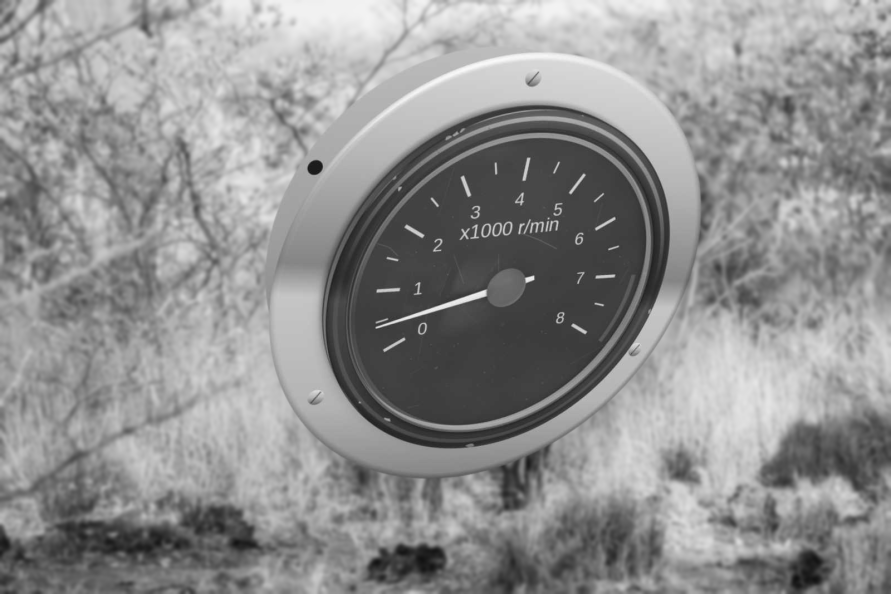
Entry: 500 rpm
